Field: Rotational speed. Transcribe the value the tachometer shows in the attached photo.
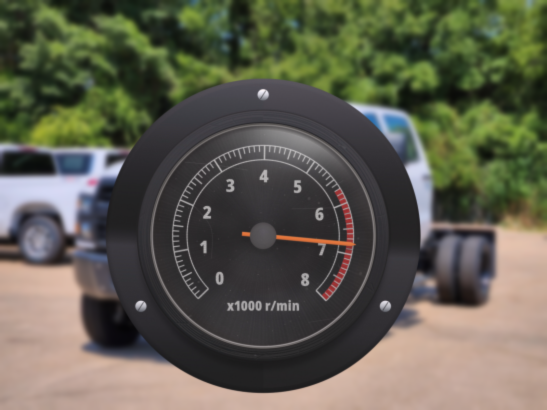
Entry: 6800 rpm
